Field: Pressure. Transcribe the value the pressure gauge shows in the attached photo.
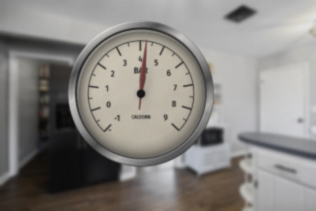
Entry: 4.25 bar
